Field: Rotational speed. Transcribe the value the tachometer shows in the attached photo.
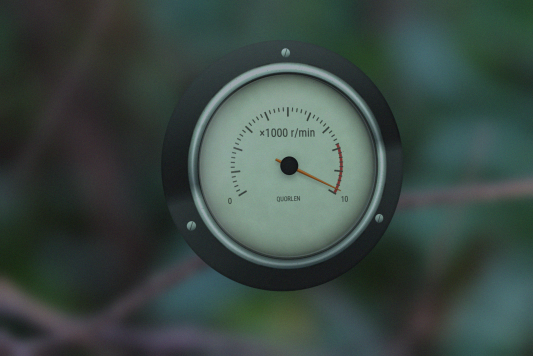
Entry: 9800 rpm
